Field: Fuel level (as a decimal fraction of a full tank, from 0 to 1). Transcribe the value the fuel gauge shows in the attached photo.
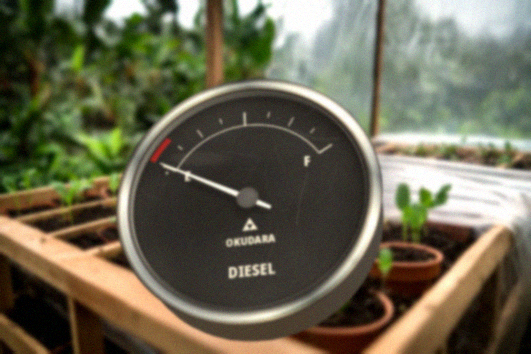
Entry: 0
